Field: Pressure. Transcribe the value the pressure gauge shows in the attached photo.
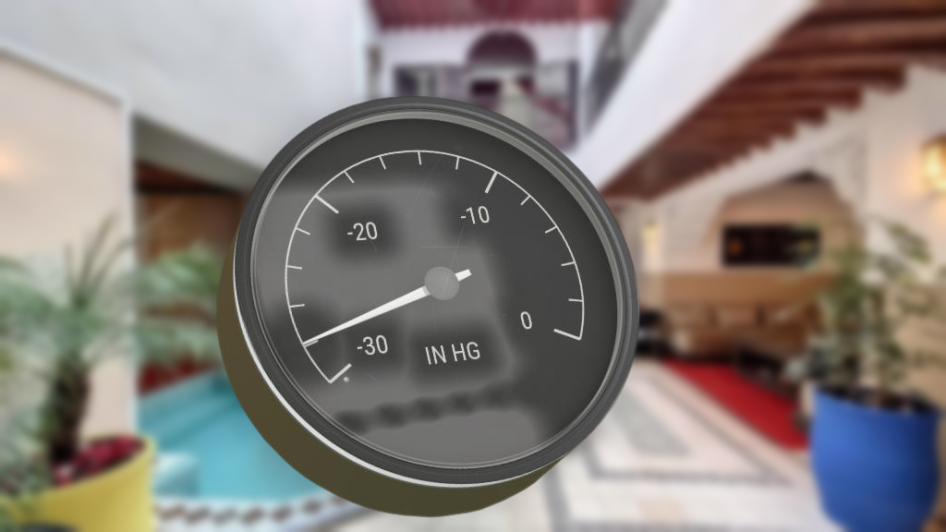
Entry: -28 inHg
